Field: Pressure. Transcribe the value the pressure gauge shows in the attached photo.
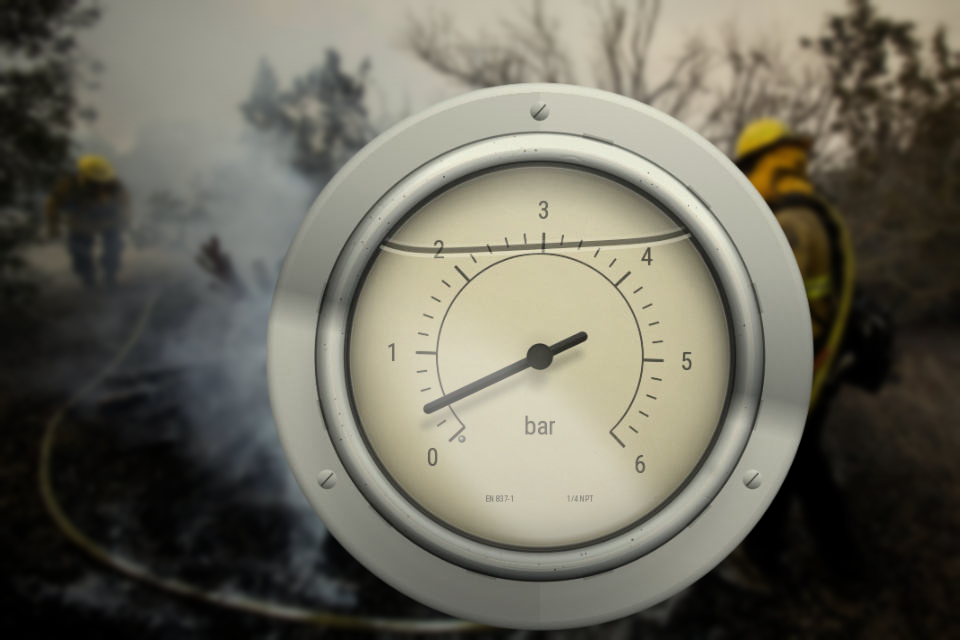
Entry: 0.4 bar
